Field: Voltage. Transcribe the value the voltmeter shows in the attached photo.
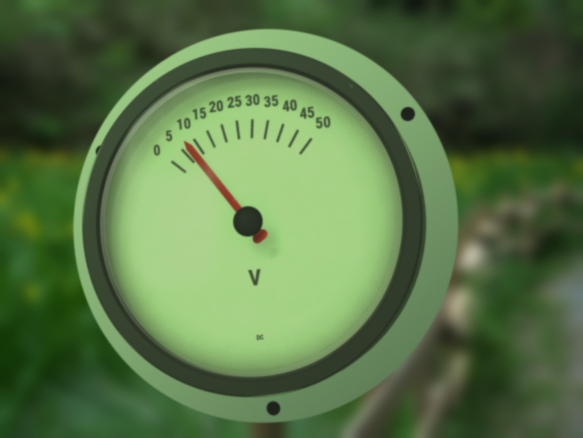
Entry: 7.5 V
